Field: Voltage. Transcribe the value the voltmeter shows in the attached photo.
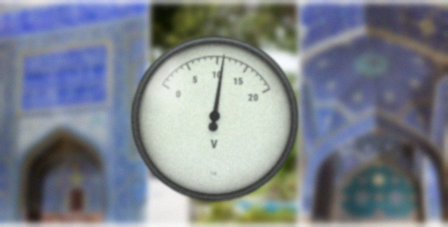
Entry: 11 V
